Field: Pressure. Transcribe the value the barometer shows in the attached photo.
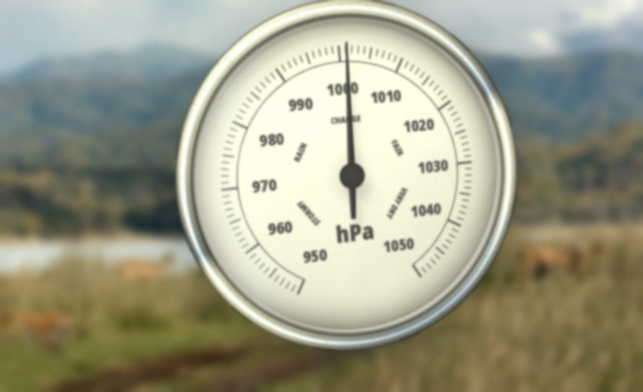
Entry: 1001 hPa
